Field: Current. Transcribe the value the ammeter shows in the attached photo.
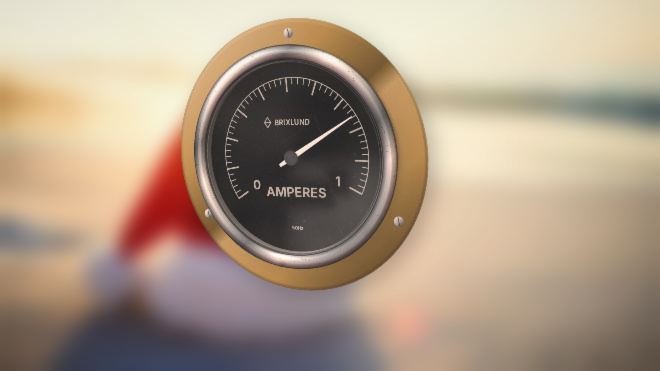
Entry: 0.76 A
